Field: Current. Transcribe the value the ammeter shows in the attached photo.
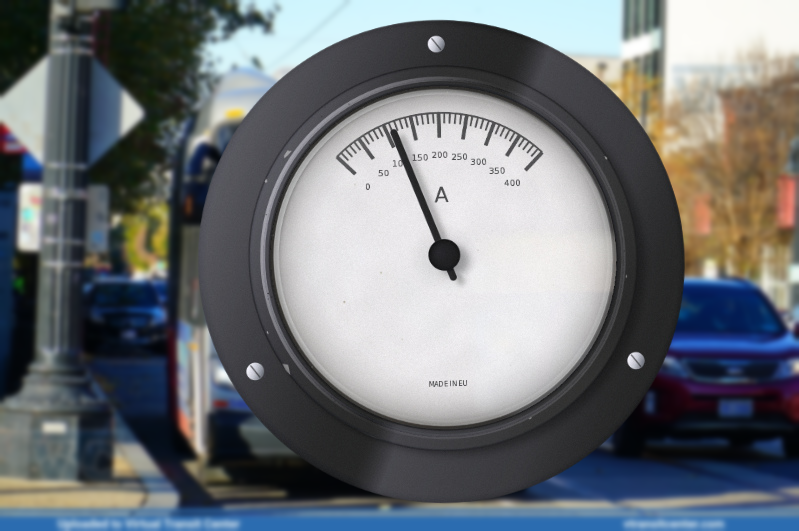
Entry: 110 A
